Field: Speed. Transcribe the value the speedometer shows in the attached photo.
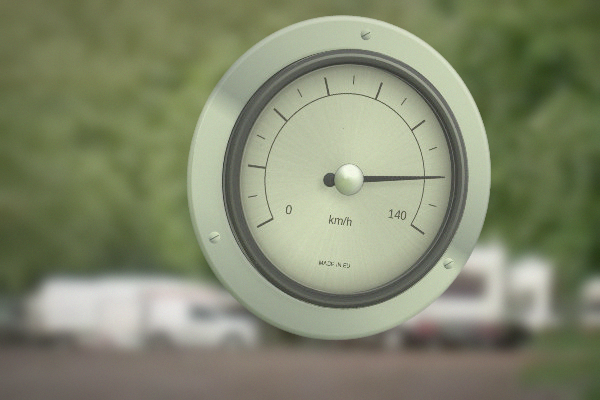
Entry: 120 km/h
